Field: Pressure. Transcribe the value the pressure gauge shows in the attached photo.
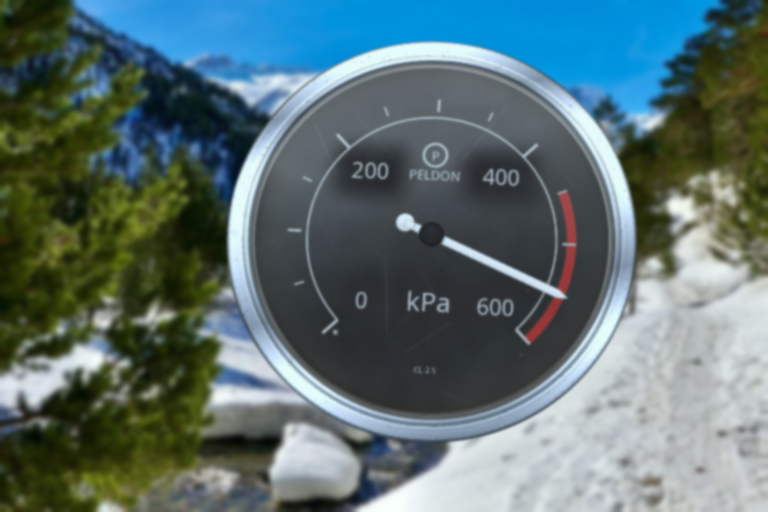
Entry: 550 kPa
